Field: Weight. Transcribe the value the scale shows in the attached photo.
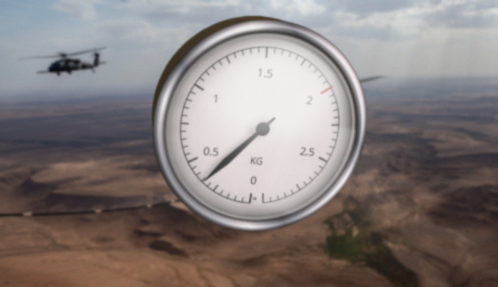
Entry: 0.35 kg
